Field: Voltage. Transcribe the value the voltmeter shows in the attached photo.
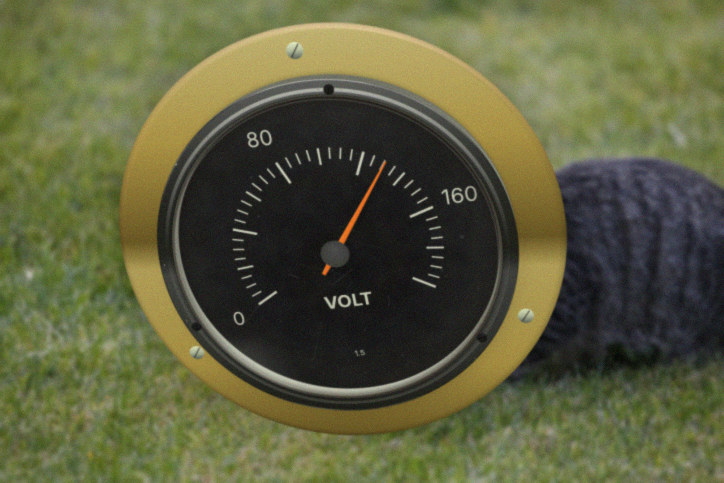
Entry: 130 V
